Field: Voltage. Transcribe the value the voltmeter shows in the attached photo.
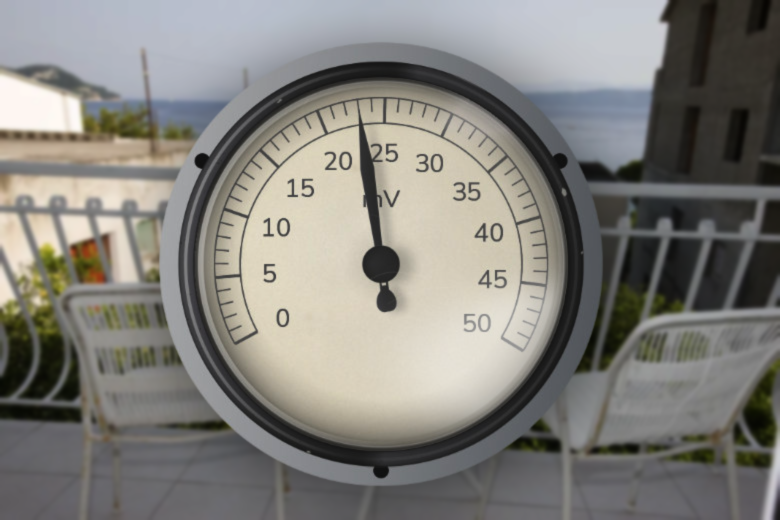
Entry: 23 mV
